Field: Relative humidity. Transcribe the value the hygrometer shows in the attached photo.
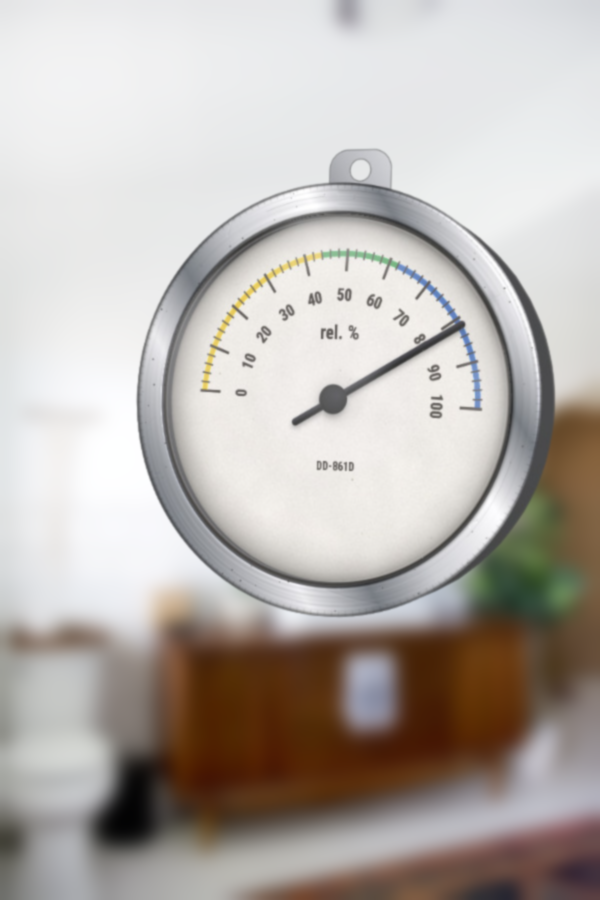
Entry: 82 %
